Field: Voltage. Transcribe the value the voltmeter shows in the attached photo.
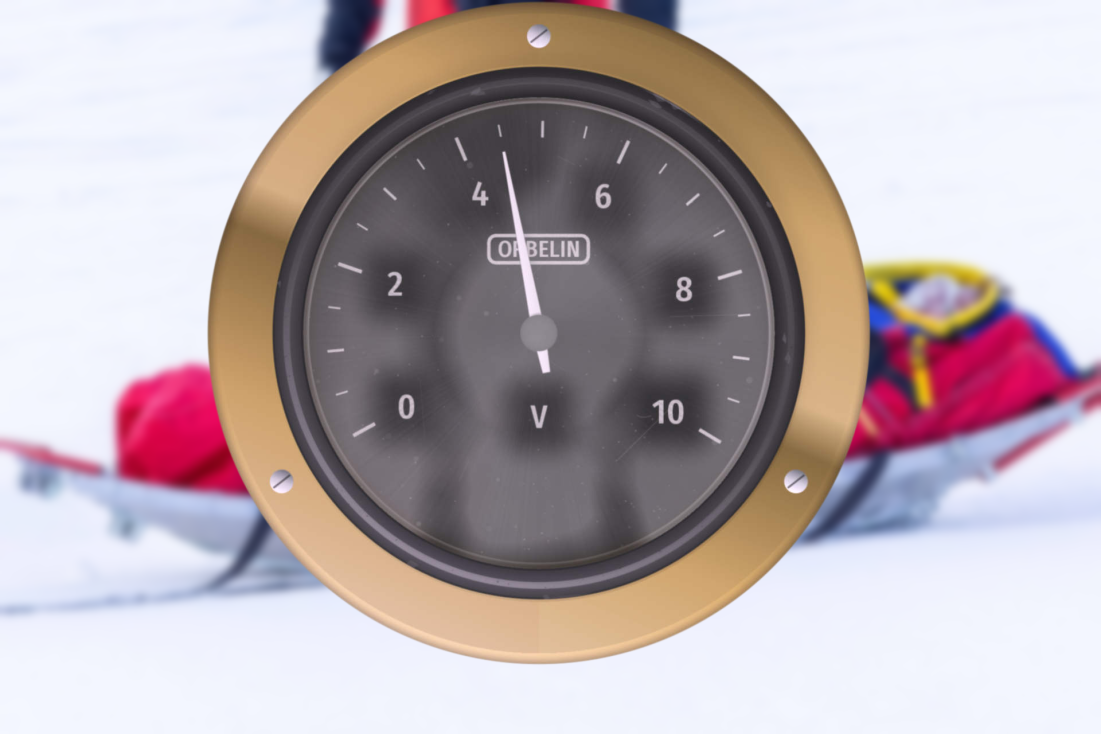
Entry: 4.5 V
